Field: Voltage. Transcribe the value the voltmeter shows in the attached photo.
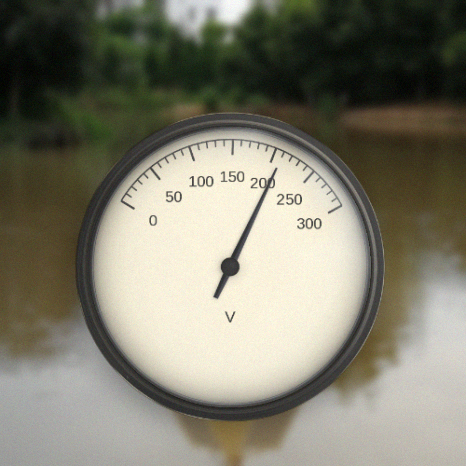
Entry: 210 V
